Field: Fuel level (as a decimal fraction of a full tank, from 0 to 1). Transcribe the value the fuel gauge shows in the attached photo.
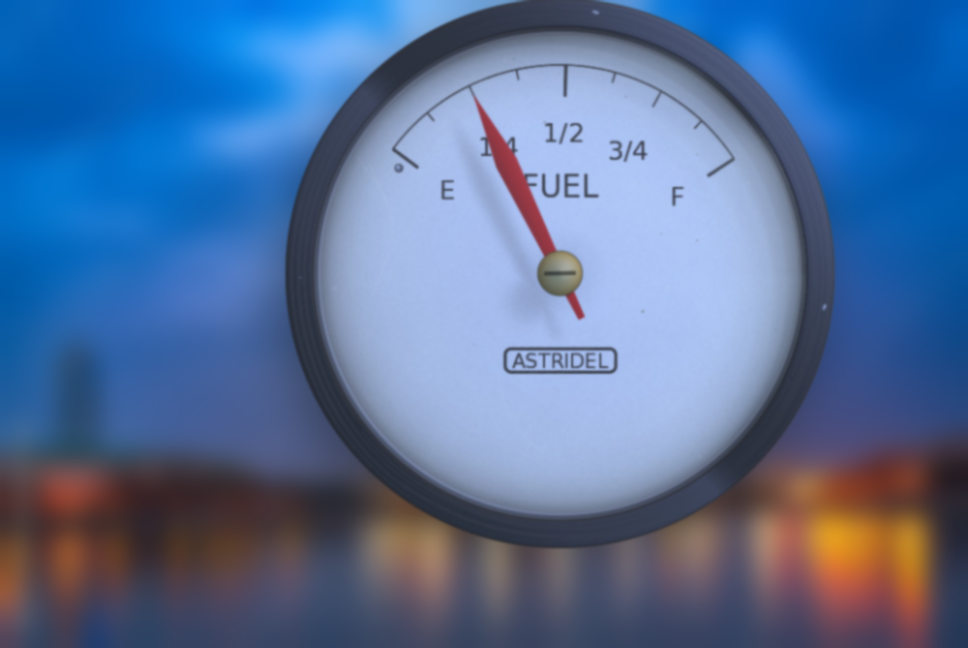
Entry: 0.25
